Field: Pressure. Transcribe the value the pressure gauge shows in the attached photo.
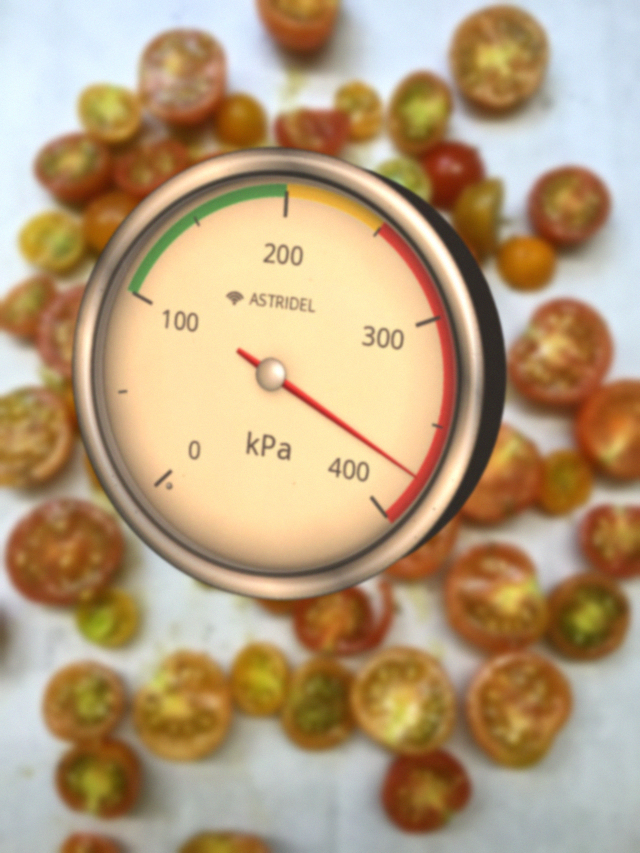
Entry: 375 kPa
